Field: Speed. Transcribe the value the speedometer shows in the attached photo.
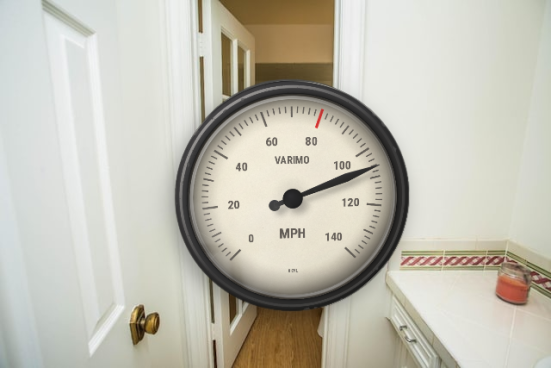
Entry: 106 mph
